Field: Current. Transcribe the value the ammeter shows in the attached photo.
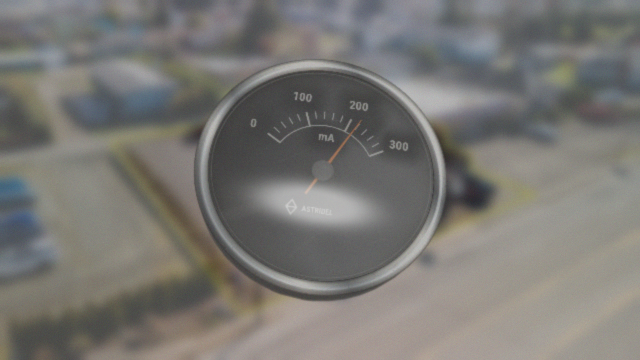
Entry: 220 mA
